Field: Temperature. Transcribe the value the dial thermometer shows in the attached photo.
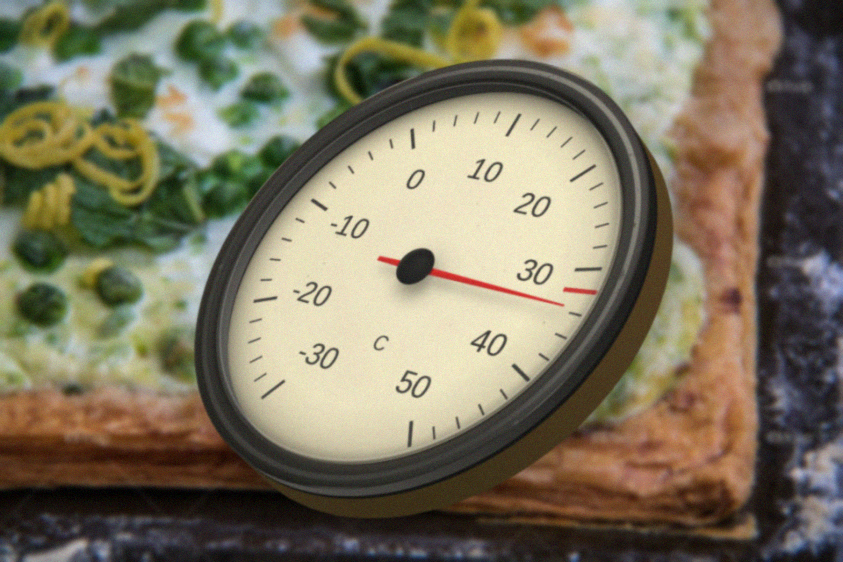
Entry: 34 °C
